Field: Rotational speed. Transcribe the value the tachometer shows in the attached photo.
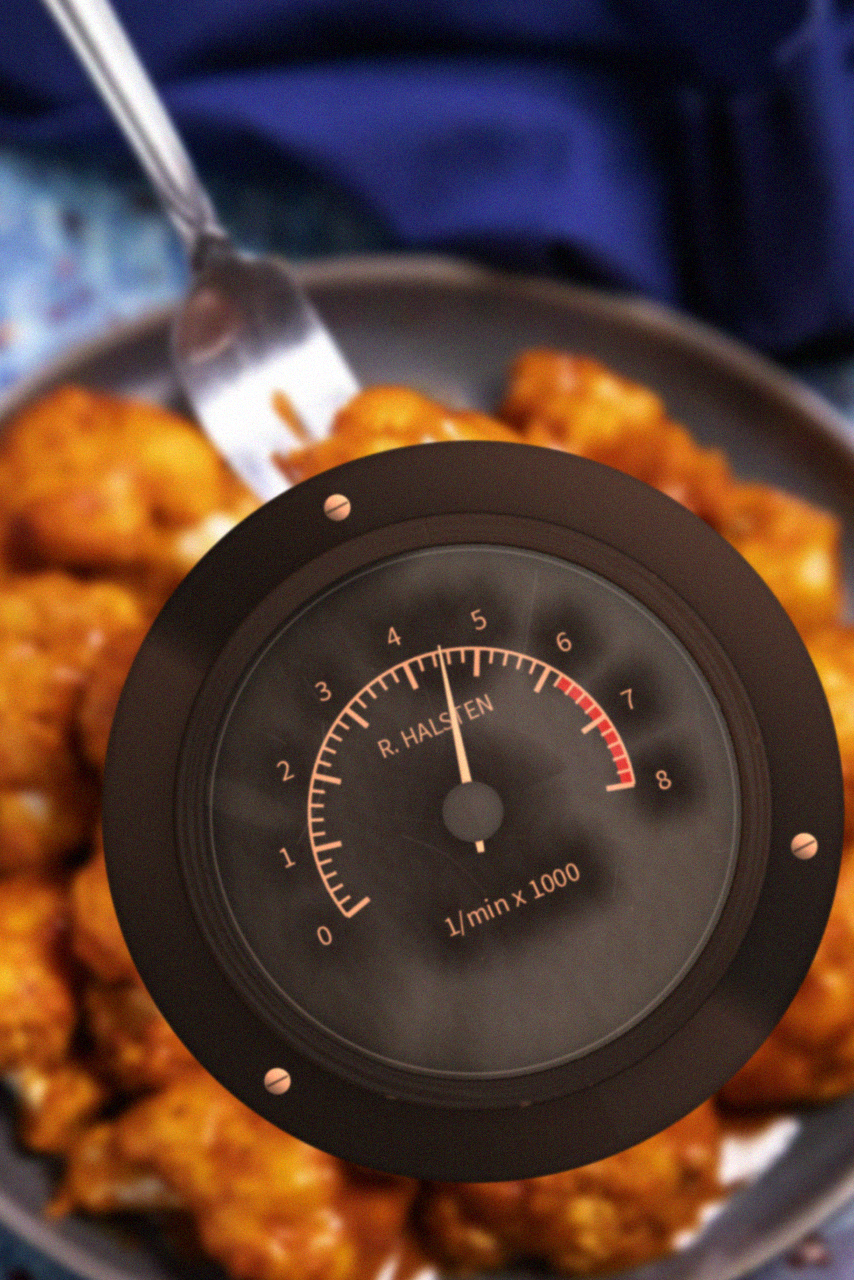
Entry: 4500 rpm
